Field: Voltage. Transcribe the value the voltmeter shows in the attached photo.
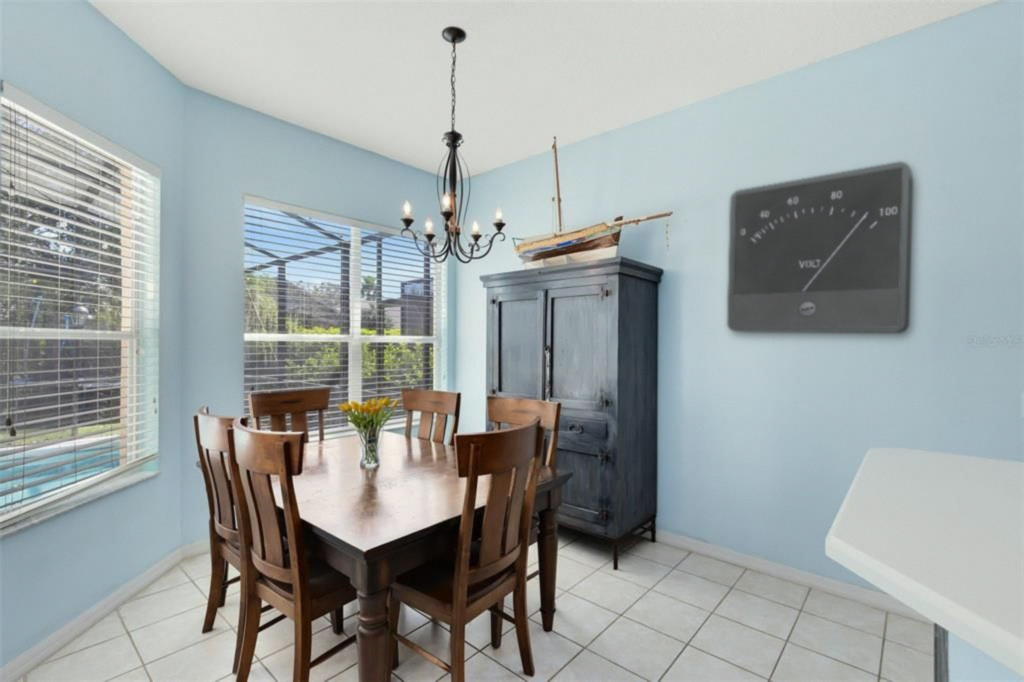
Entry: 95 V
